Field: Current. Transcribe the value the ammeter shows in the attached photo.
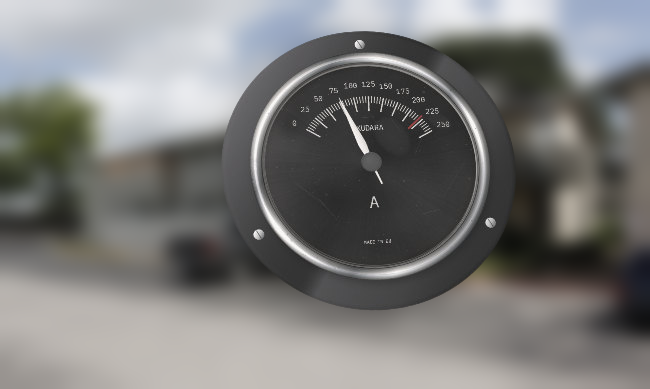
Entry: 75 A
